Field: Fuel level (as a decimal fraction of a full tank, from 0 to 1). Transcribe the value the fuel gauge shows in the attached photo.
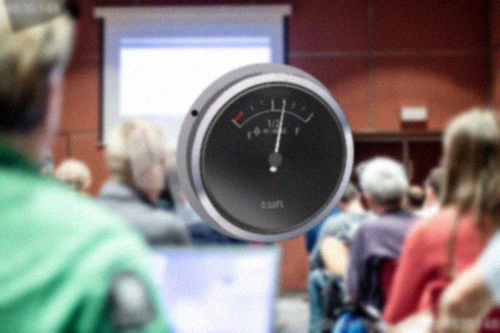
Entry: 0.625
